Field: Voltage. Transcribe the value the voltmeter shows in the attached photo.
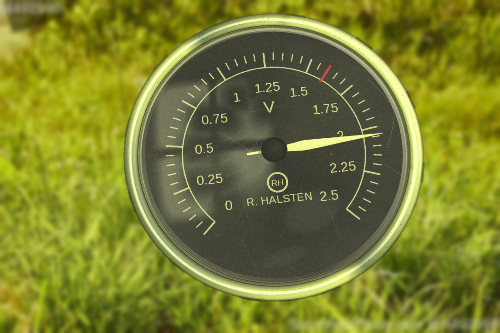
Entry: 2.05 V
